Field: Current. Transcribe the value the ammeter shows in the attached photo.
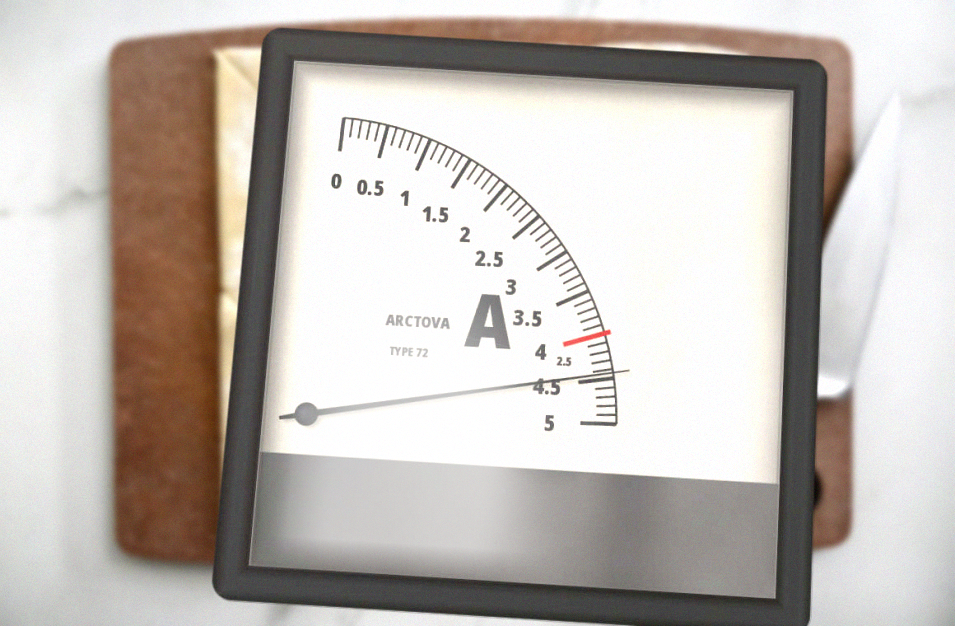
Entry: 4.45 A
